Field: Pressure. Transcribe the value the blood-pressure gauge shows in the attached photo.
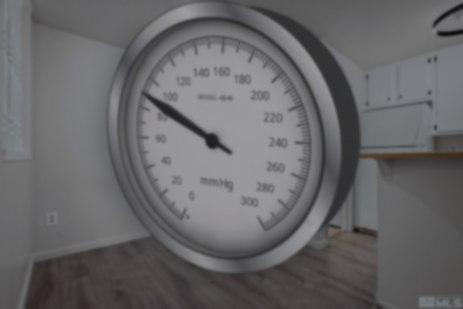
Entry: 90 mmHg
